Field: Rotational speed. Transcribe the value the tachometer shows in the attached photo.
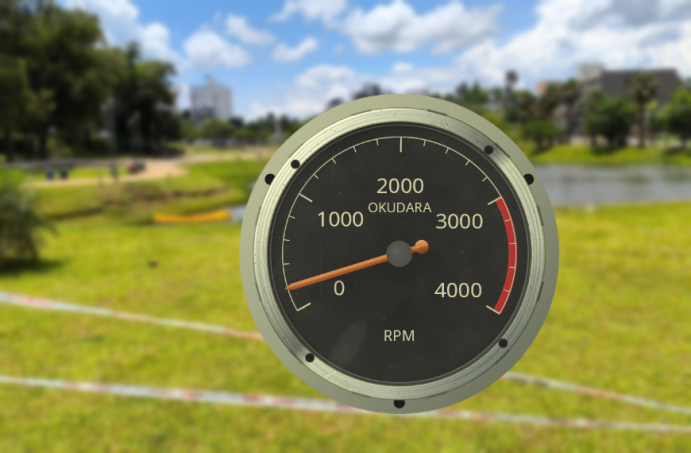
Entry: 200 rpm
